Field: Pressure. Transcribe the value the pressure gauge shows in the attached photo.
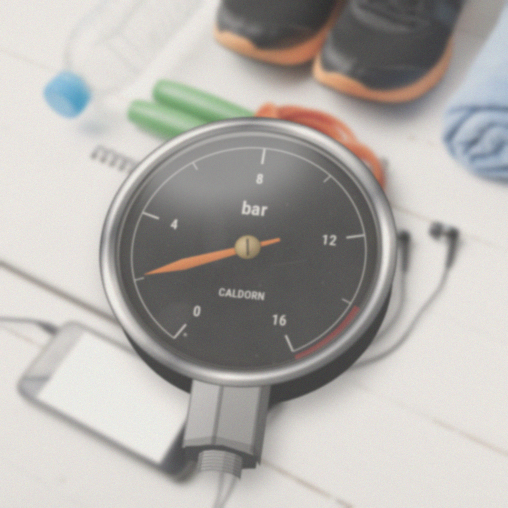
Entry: 2 bar
